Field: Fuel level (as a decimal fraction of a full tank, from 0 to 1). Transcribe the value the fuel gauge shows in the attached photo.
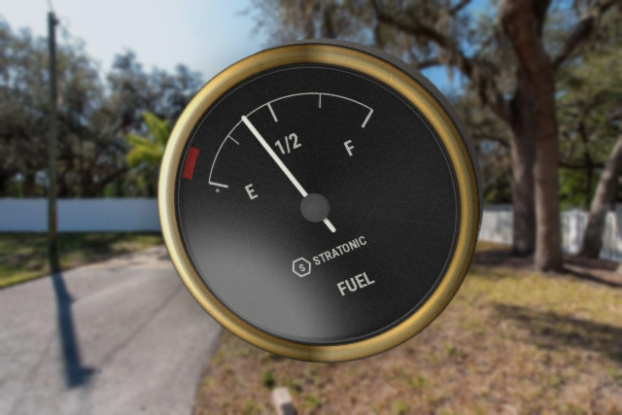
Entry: 0.375
